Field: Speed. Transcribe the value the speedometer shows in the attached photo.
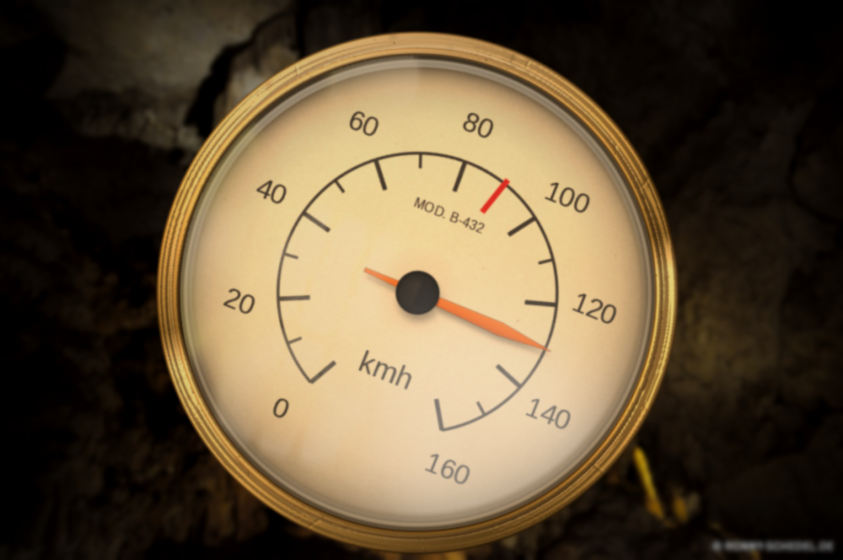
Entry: 130 km/h
